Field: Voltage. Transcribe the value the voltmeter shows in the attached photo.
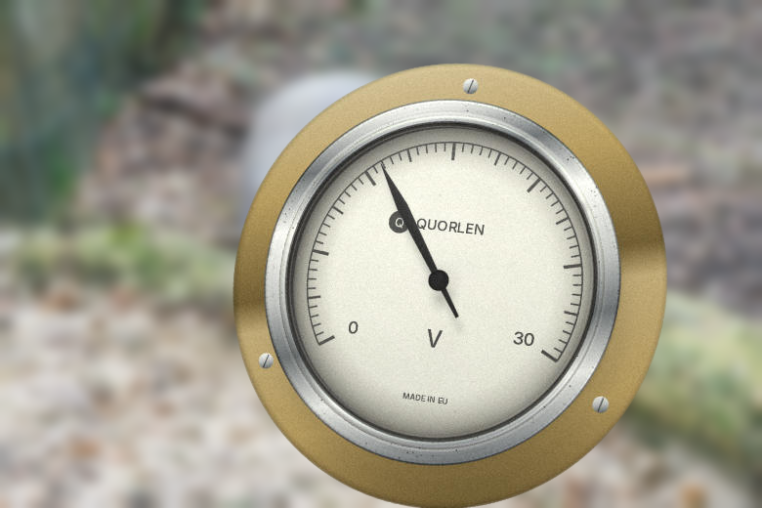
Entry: 11 V
